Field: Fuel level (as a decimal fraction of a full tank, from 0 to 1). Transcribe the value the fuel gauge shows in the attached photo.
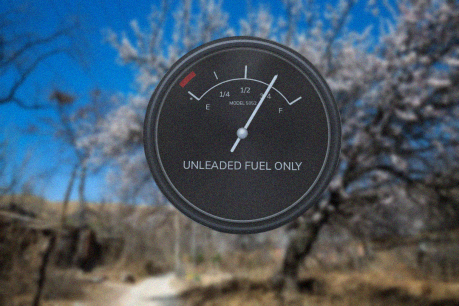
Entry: 0.75
